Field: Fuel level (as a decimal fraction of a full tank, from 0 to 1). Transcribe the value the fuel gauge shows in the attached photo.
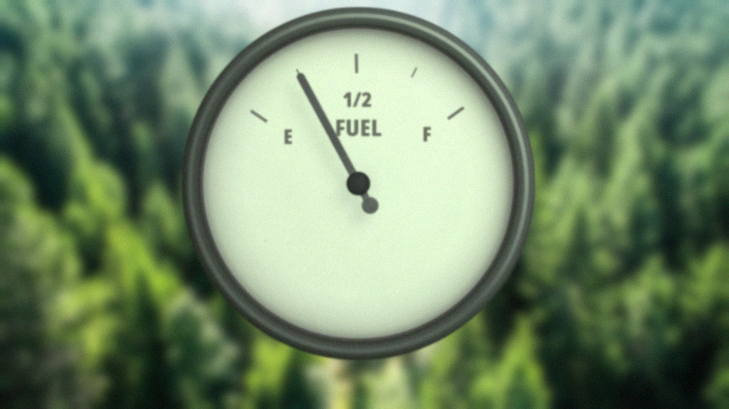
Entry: 0.25
